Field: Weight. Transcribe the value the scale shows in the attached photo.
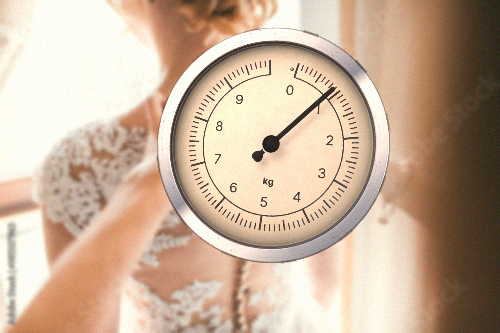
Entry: 0.9 kg
